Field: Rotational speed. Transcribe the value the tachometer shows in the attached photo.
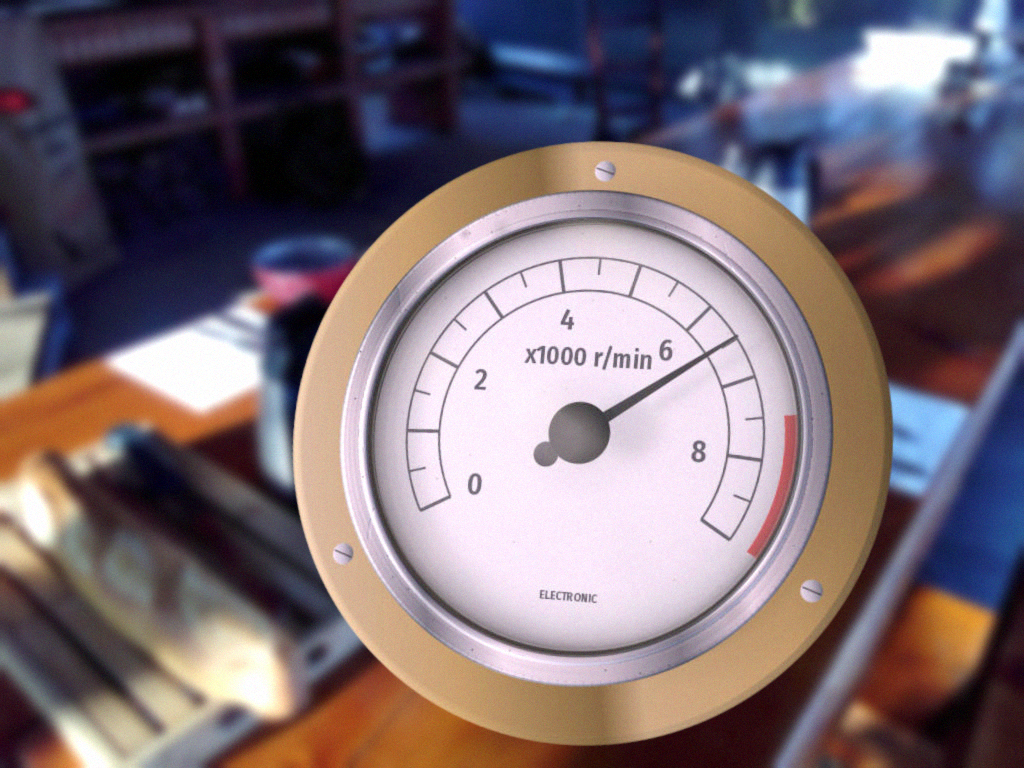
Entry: 6500 rpm
